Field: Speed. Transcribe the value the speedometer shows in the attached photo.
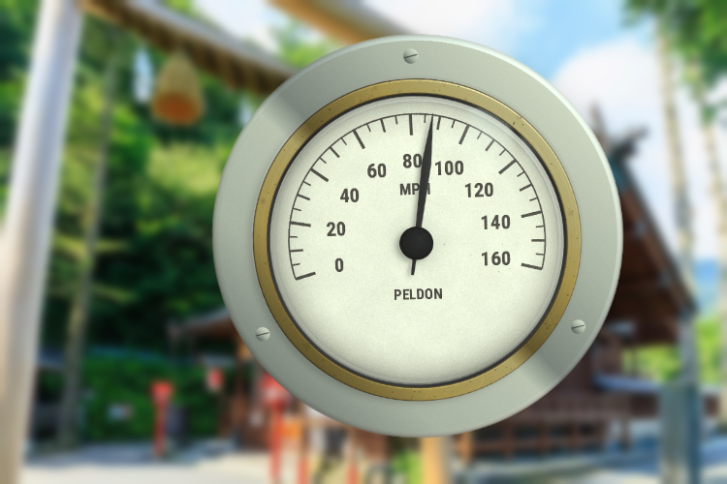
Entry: 87.5 mph
